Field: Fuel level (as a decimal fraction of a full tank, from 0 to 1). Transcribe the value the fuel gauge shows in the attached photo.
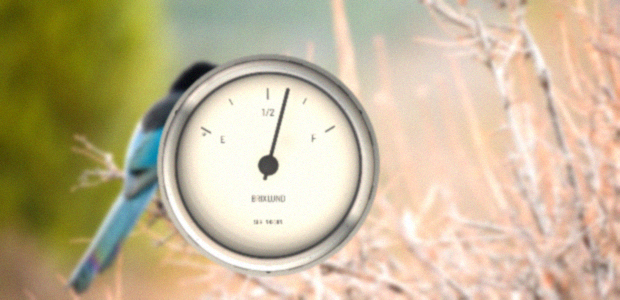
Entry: 0.625
